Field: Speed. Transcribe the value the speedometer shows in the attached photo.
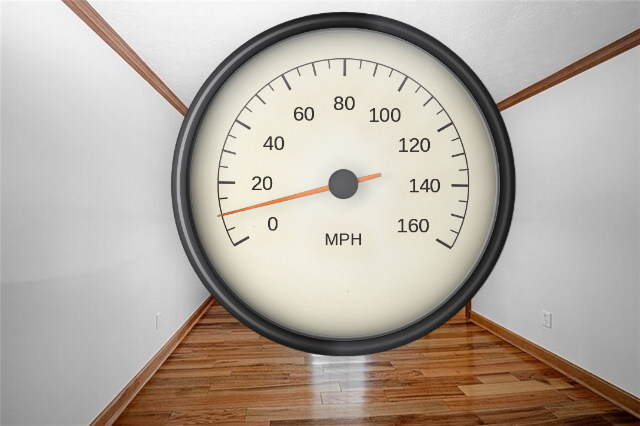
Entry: 10 mph
